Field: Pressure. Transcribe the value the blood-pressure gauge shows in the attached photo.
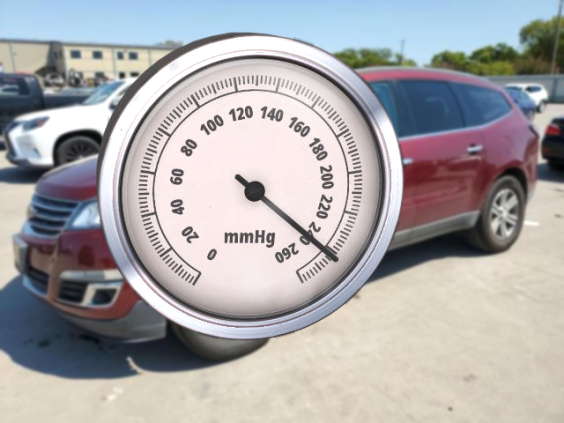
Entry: 242 mmHg
